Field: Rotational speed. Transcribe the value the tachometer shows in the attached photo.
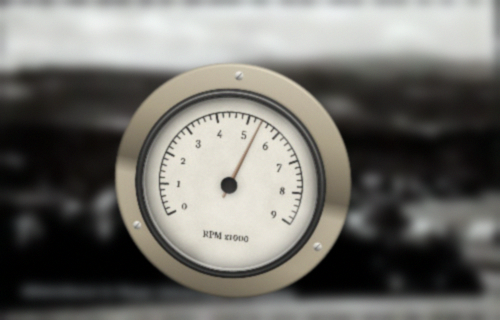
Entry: 5400 rpm
